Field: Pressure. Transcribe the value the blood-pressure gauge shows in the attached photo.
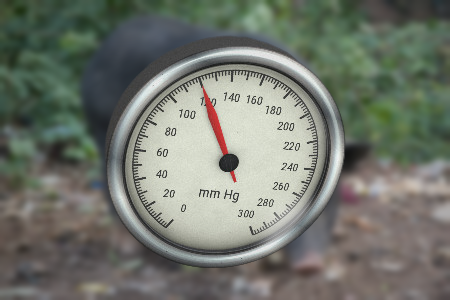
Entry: 120 mmHg
